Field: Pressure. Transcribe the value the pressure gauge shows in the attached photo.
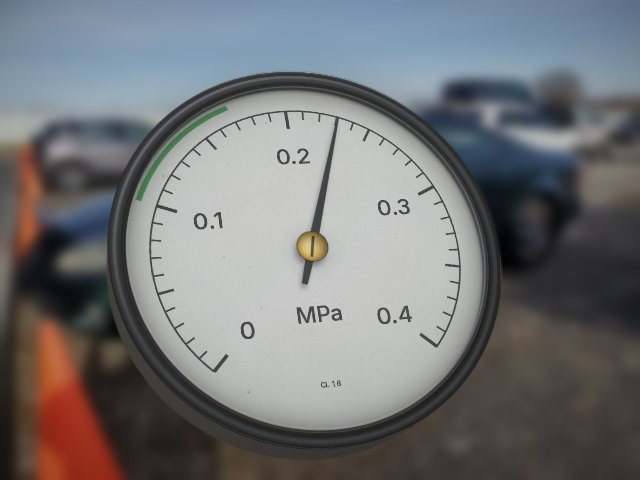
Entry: 0.23 MPa
